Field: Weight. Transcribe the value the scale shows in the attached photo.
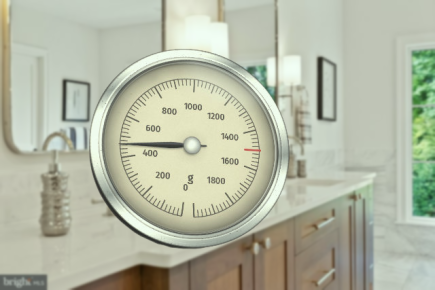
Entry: 460 g
